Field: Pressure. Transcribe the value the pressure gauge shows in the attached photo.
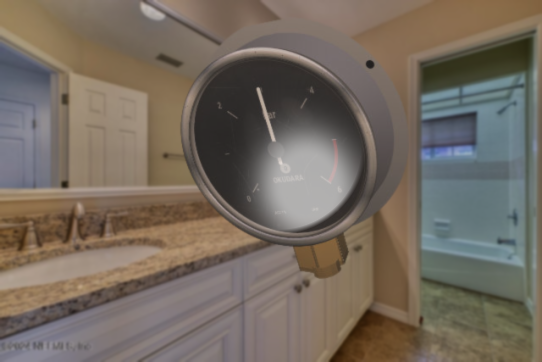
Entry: 3 bar
